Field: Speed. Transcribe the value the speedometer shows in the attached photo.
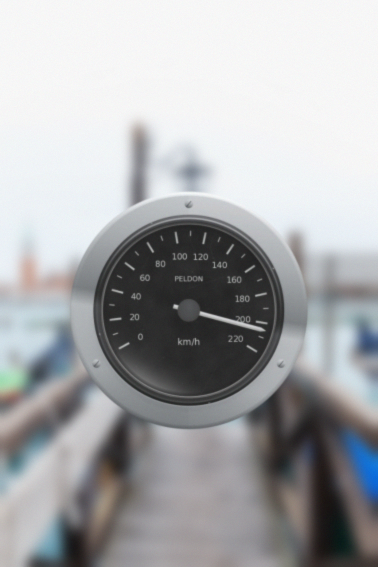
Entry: 205 km/h
